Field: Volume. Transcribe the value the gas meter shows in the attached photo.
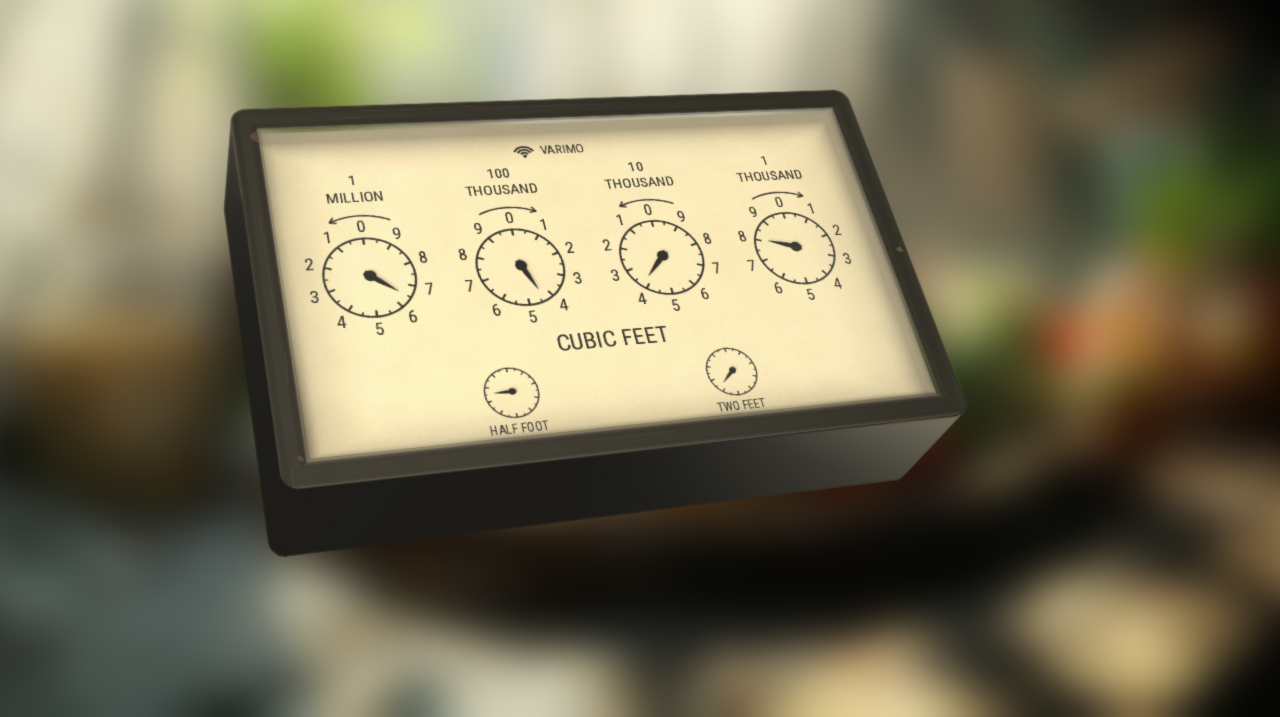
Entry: 643800 ft³
